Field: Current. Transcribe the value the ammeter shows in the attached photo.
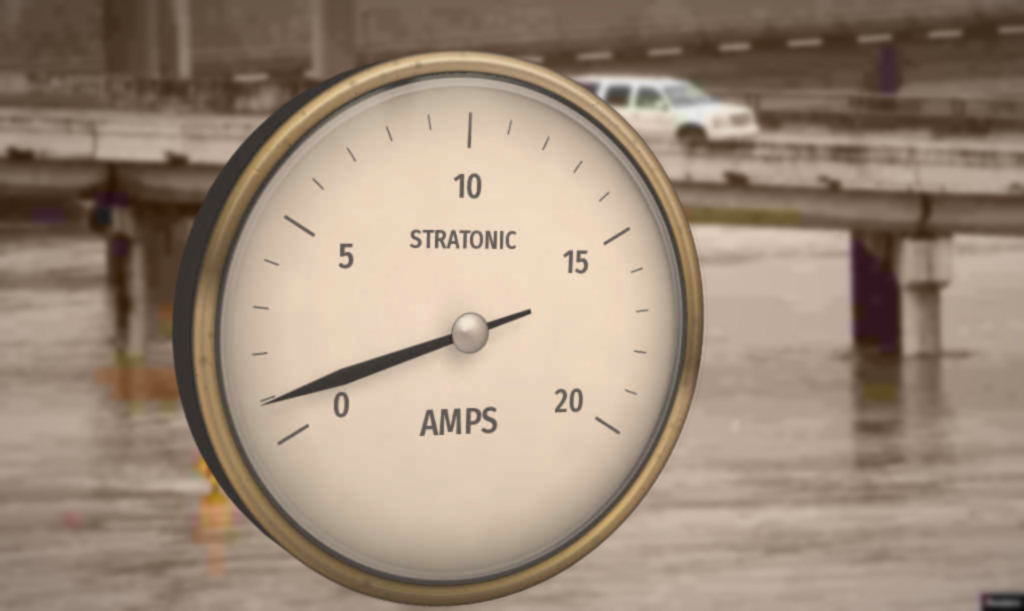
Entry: 1 A
